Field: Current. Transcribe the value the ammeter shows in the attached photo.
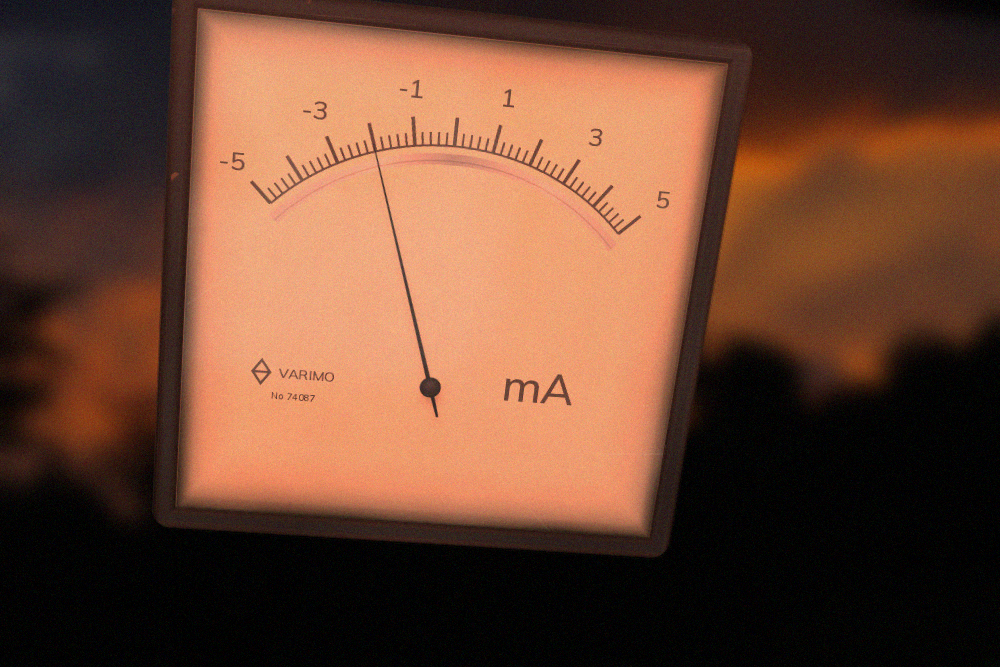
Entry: -2 mA
